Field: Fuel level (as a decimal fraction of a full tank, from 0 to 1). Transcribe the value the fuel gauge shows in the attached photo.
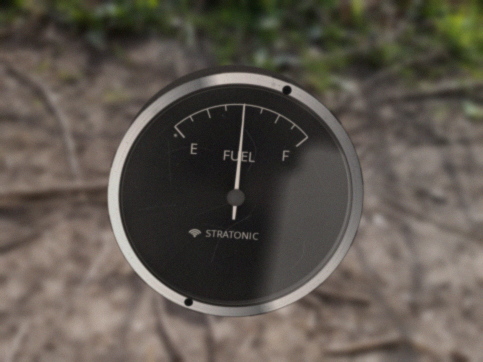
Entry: 0.5
